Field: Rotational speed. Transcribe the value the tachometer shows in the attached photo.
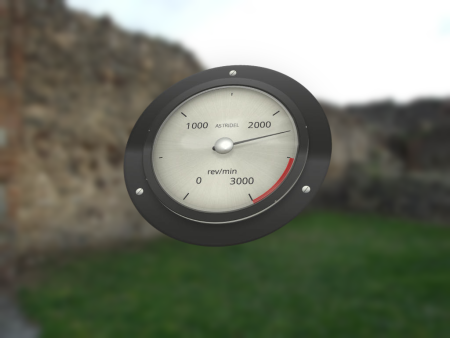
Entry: 2250 rpm
